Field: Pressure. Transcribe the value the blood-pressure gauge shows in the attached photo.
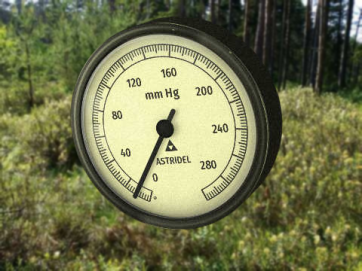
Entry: 10 mmHg
